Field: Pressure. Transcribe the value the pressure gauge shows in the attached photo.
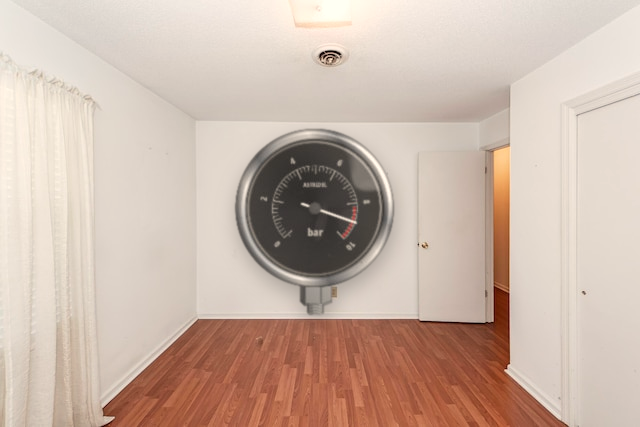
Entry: 9 bar
